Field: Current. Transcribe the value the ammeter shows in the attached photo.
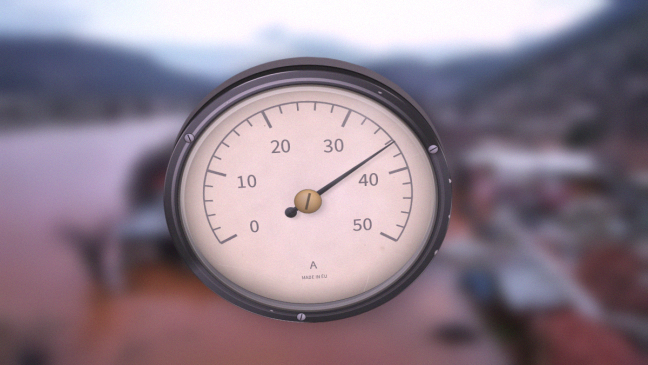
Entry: 36 A
